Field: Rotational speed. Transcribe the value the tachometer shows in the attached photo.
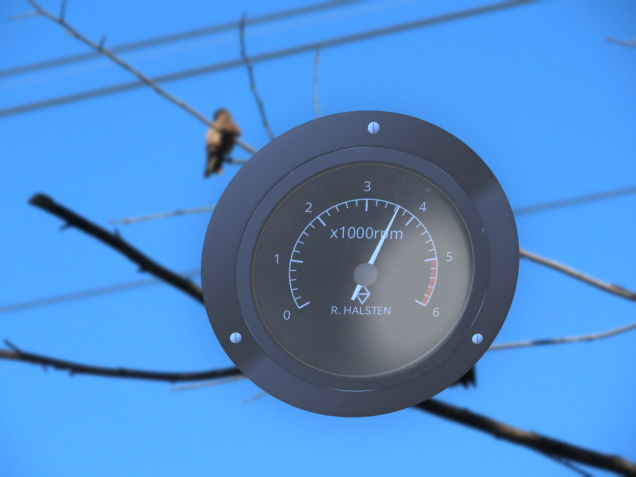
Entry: 3600 rpm
